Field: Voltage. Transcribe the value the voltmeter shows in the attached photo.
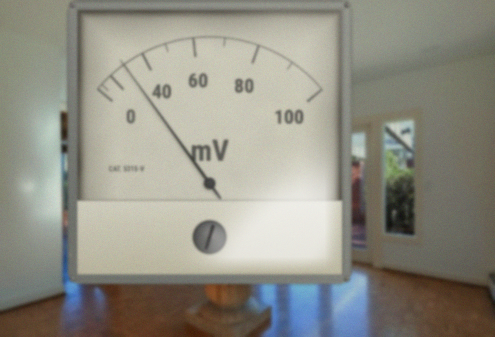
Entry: 30 mV
